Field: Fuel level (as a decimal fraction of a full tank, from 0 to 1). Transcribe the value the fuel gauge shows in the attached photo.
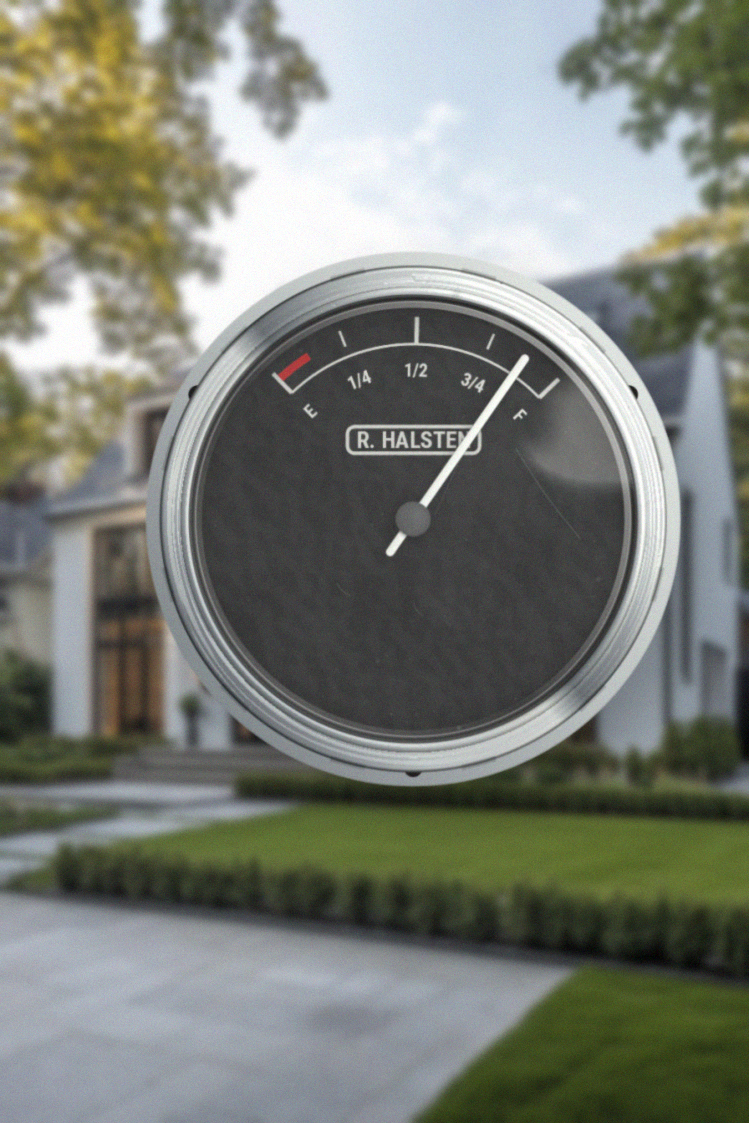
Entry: 0.875
